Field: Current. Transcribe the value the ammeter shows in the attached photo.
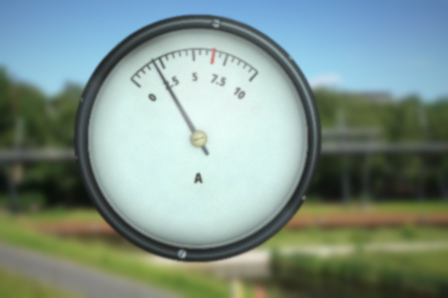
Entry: 2 A
